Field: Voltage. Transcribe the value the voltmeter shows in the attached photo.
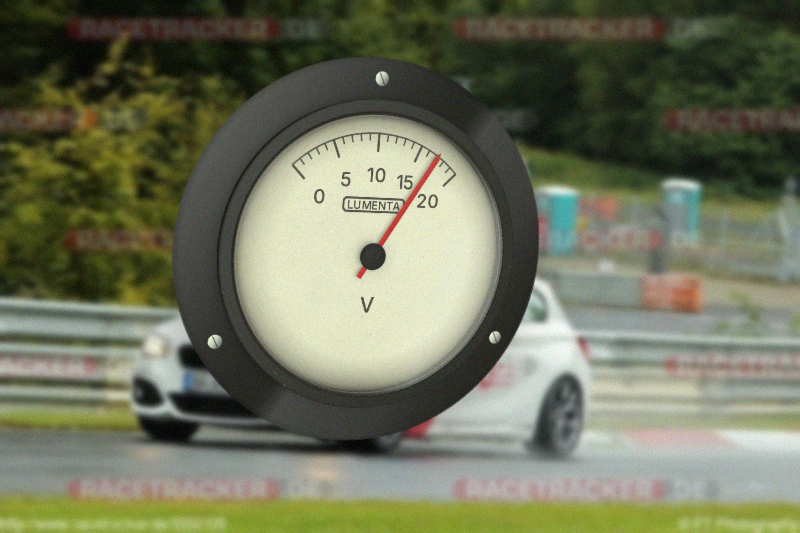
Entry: 17 V
